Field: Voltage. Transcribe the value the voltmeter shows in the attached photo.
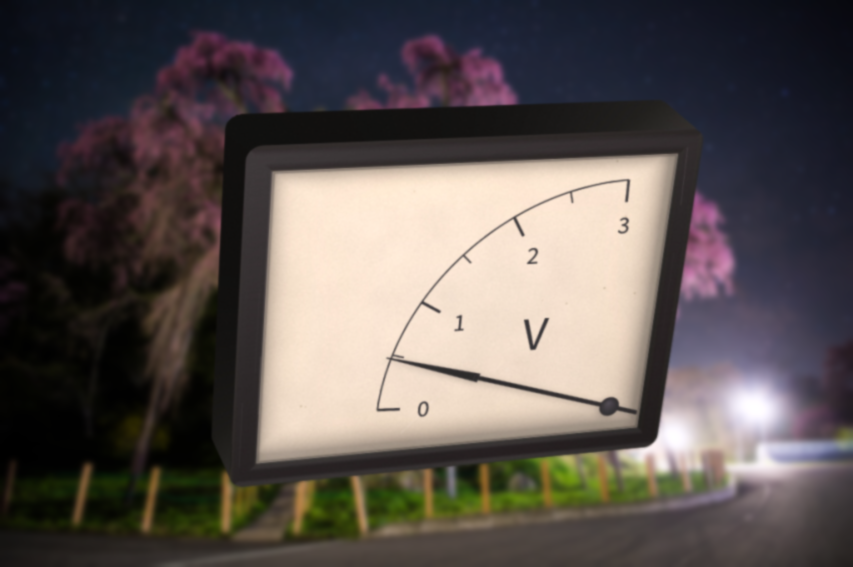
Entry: 0.5 V
